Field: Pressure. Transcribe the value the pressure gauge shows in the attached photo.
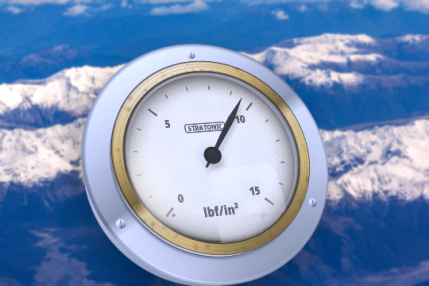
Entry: 9.5 psi
